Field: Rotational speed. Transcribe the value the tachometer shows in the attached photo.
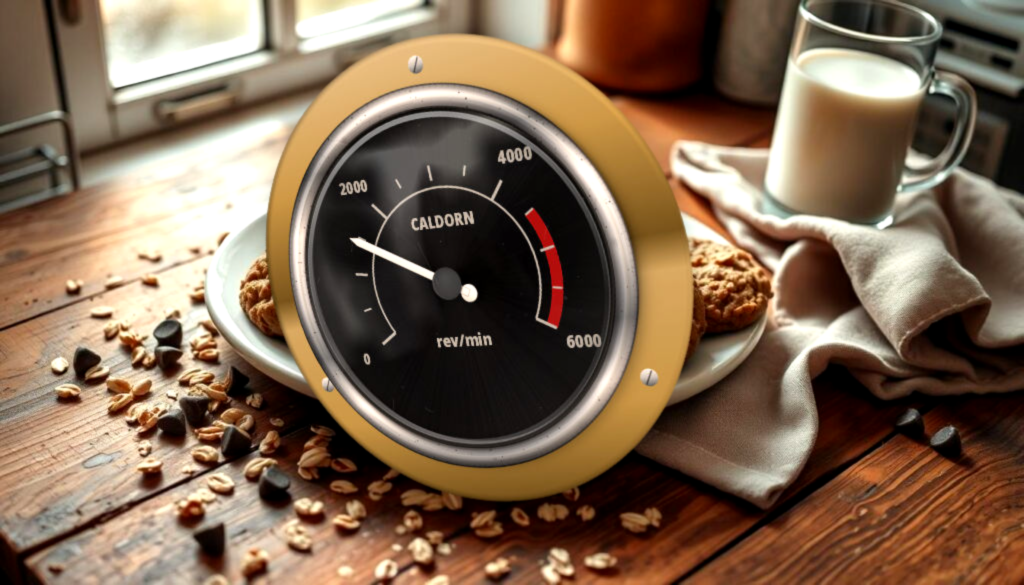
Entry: 1500 rpm
